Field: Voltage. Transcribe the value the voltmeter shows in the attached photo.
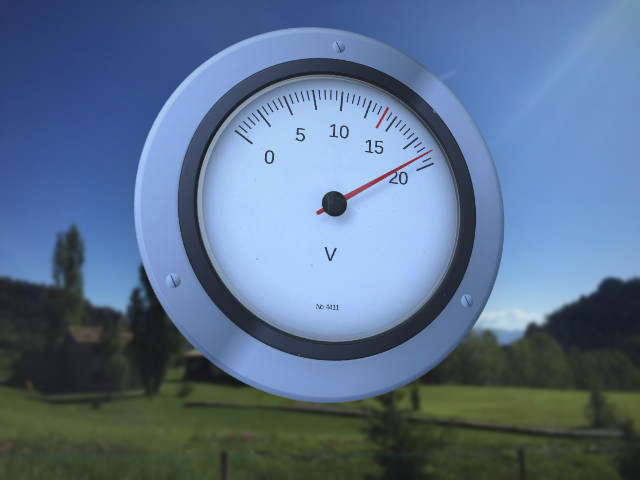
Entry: 19 V
